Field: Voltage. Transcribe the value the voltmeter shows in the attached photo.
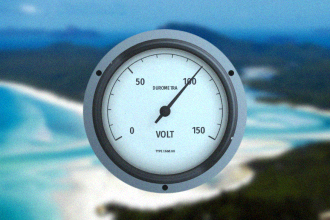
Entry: 100 V
